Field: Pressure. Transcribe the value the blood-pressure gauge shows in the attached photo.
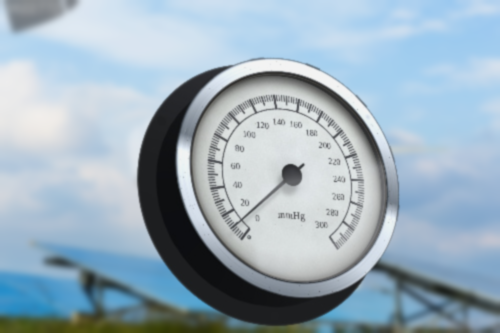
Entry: 10 mmHg
